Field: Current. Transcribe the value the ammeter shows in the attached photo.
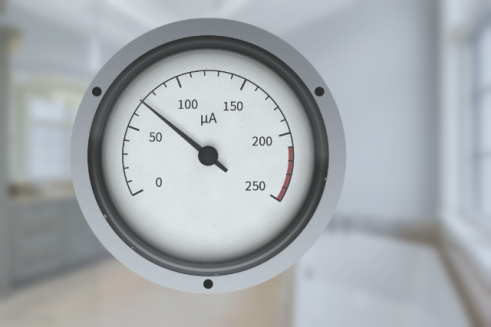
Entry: 70 µA
